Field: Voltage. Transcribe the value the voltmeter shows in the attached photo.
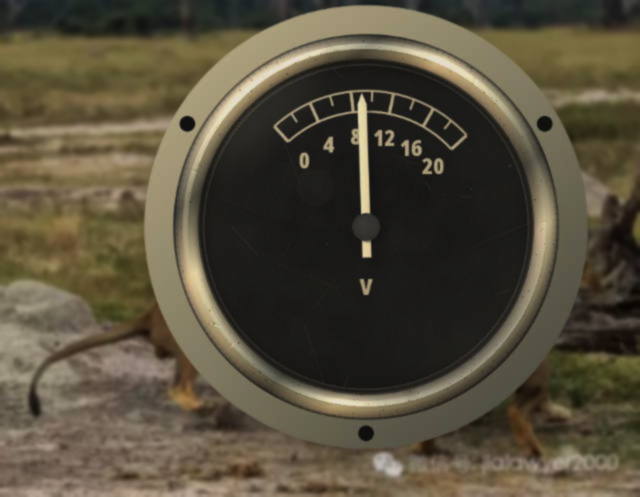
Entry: 9 V
